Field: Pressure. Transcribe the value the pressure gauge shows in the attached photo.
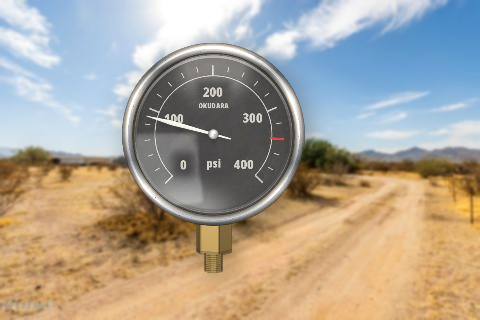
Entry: 90 psi
